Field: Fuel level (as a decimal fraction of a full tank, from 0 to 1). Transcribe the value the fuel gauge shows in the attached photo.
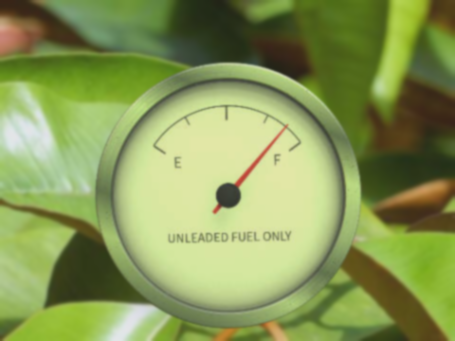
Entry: 0.875
